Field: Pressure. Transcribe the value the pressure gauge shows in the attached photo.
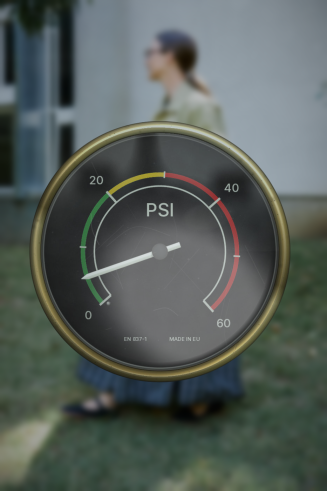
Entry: 5 psi
